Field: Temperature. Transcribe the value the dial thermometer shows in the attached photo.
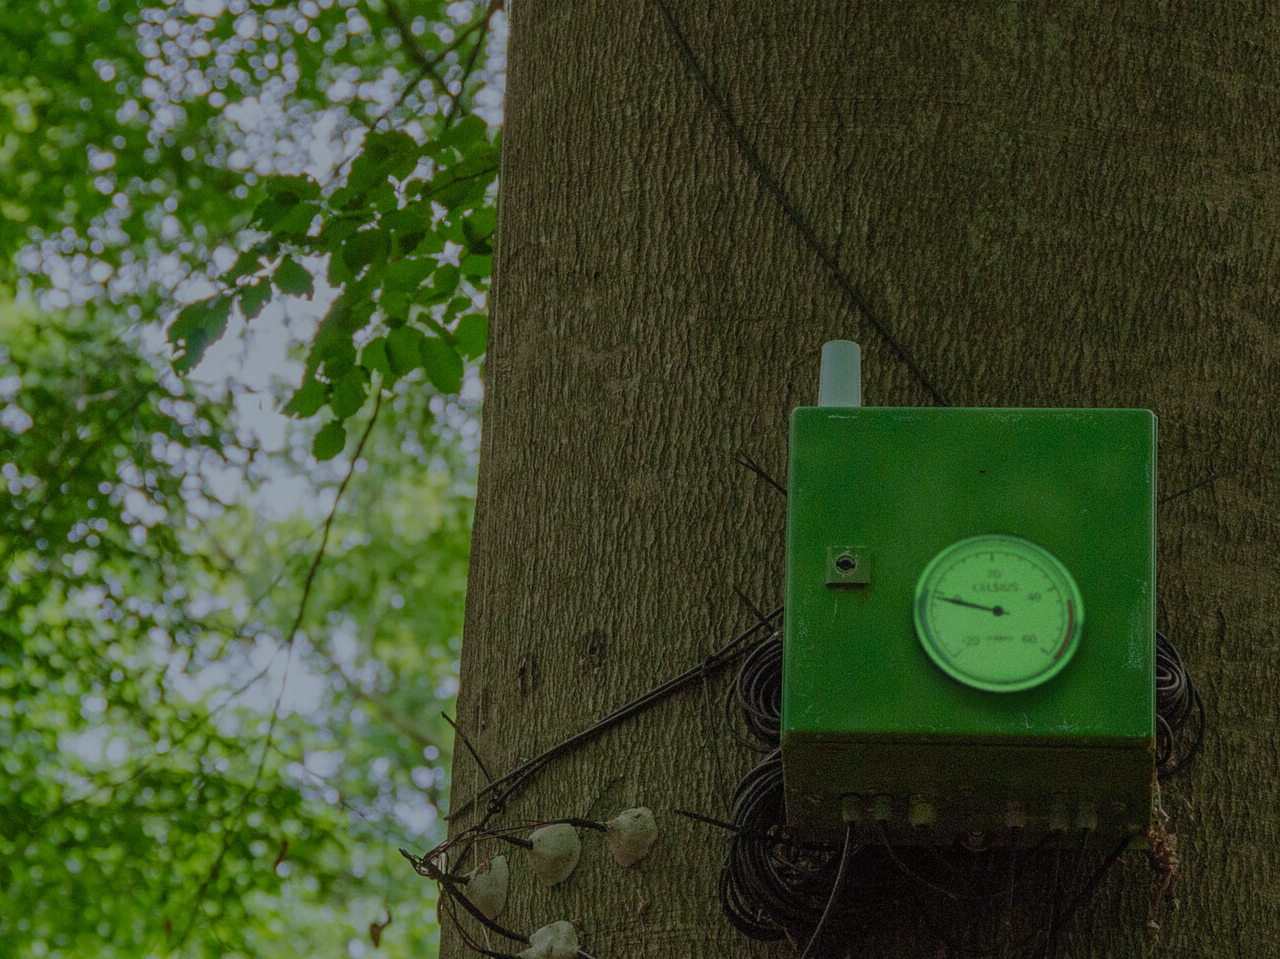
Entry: -2 °C
